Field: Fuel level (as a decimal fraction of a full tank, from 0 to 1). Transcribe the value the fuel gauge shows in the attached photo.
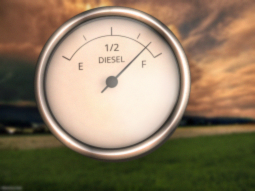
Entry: 0.875
